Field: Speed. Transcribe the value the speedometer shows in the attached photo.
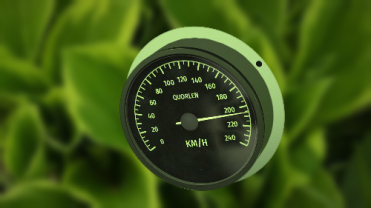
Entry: 205 km/h
